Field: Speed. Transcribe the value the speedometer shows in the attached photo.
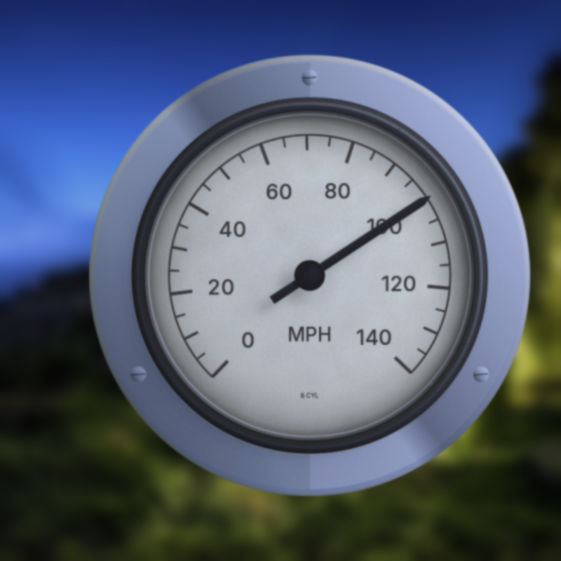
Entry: 100 mph
